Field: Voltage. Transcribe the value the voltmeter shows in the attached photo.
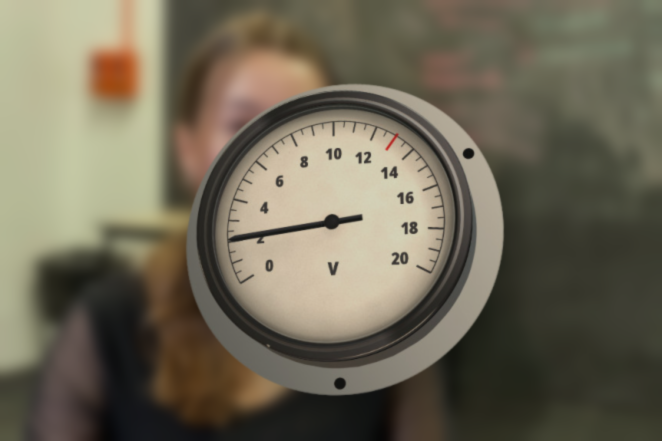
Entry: 2 V
